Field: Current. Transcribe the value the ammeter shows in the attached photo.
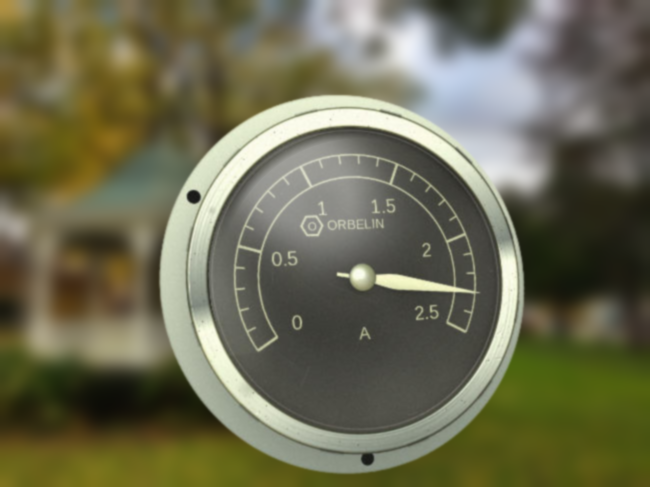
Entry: 2.3 A
